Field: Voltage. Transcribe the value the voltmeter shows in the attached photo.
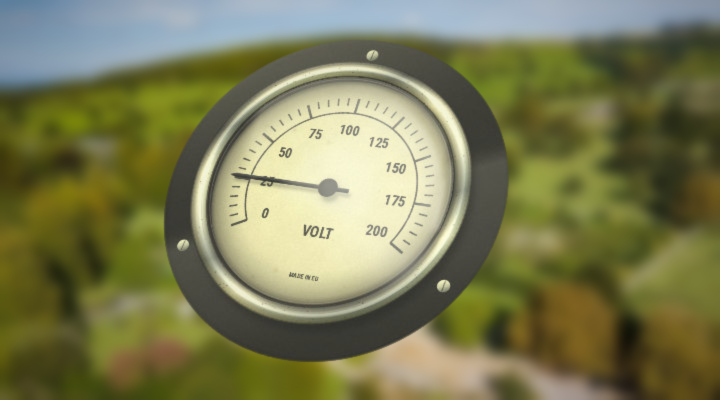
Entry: 25 V
